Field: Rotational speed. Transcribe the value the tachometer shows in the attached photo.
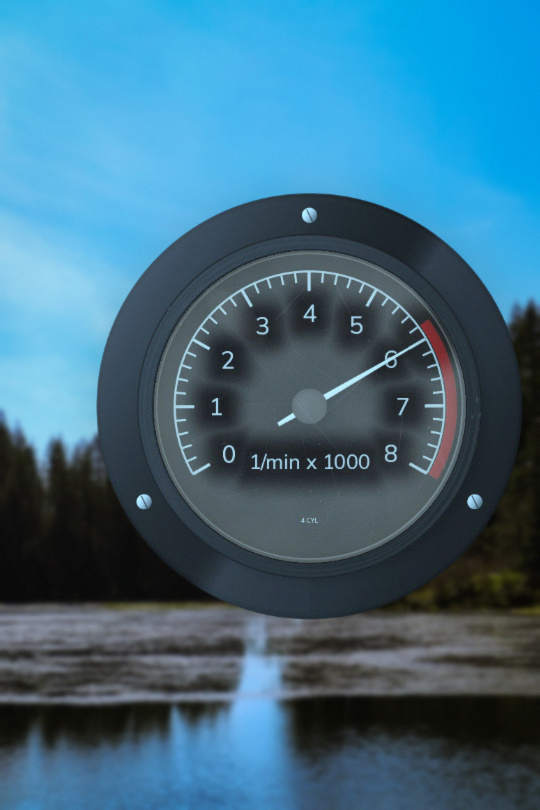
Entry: 6000 rpm
